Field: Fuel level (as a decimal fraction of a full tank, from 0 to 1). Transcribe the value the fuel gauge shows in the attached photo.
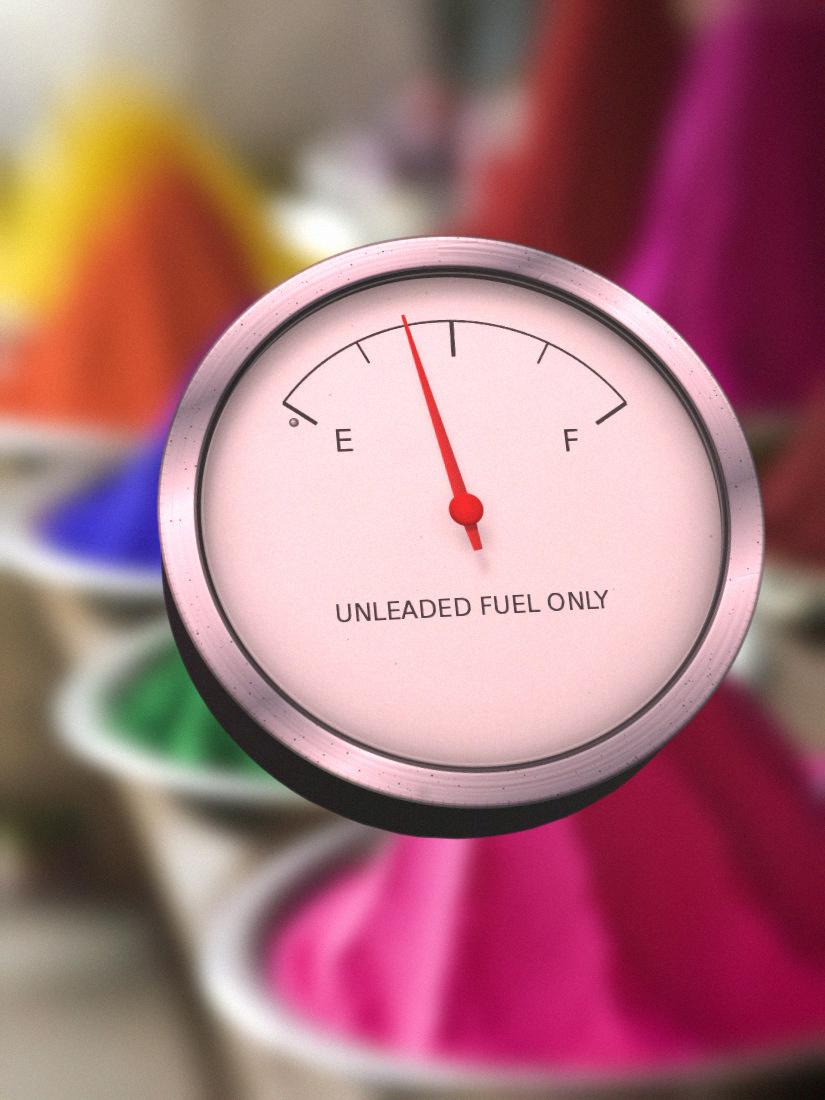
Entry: 0.375
